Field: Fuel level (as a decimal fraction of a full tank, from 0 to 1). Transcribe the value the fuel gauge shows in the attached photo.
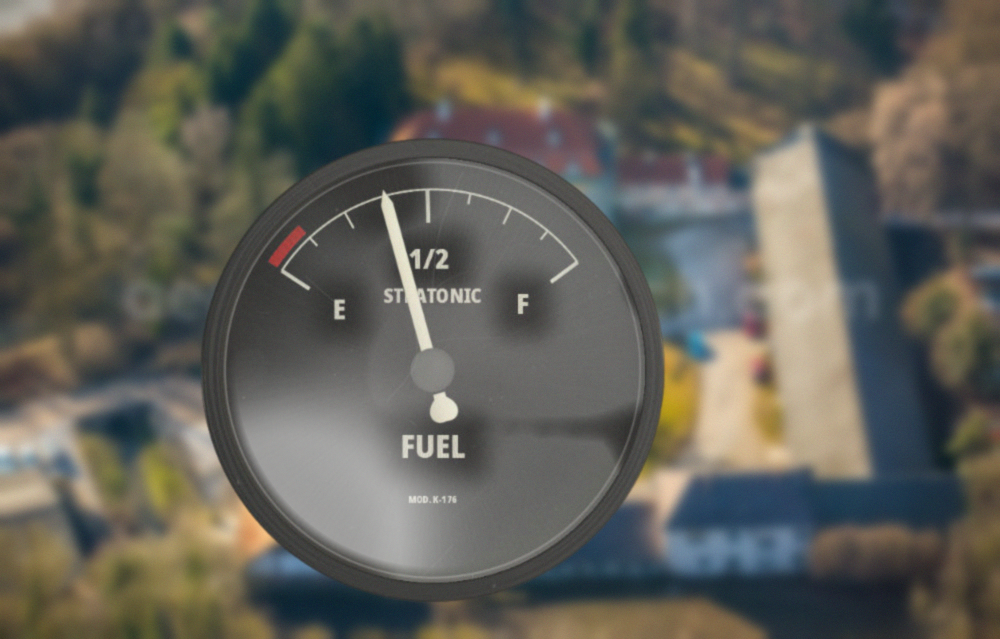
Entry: 0.375
